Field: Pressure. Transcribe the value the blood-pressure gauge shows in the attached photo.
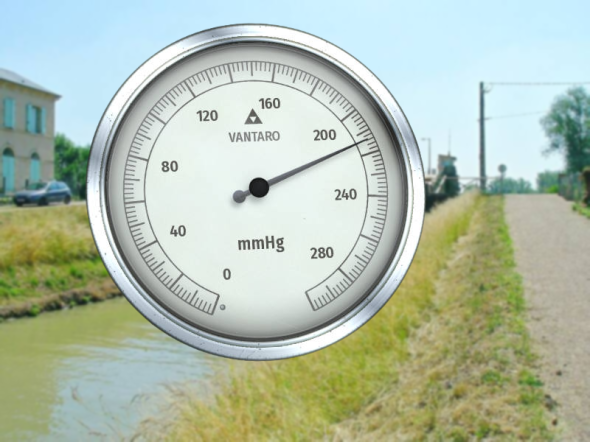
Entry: 214 mmHg
